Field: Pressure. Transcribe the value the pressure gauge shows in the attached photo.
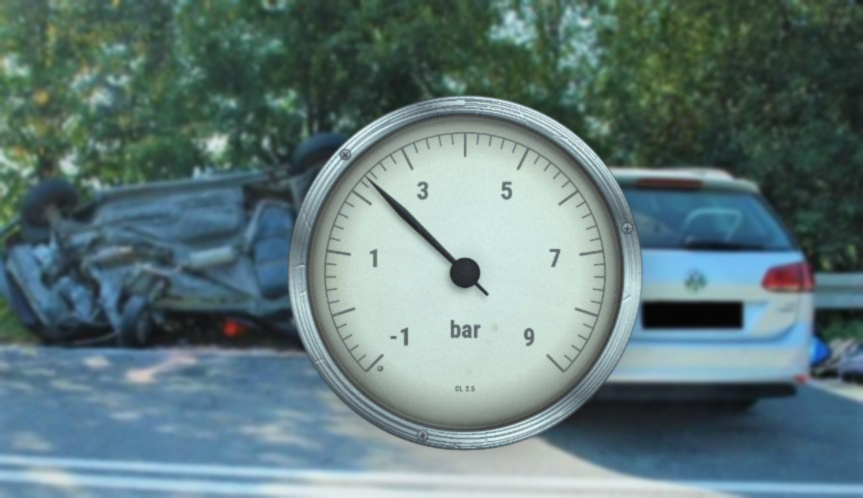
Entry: 2.3 bar
